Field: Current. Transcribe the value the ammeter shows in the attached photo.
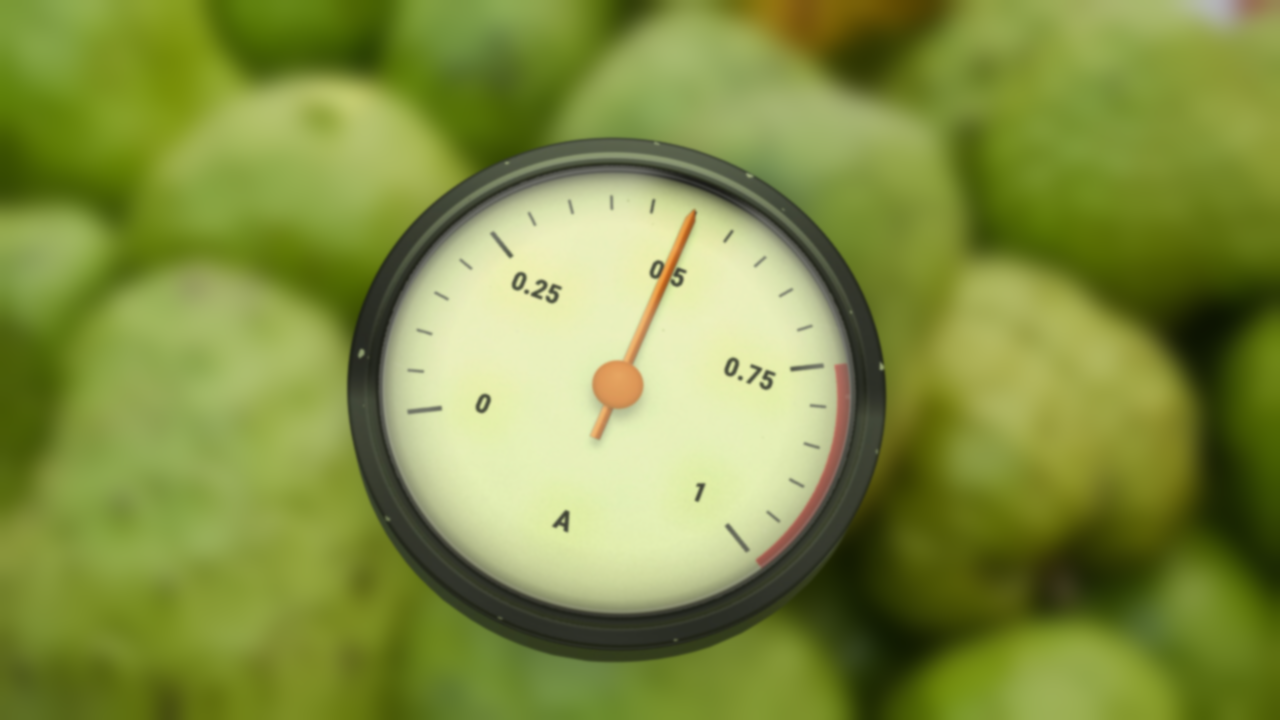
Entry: 0.5 A
